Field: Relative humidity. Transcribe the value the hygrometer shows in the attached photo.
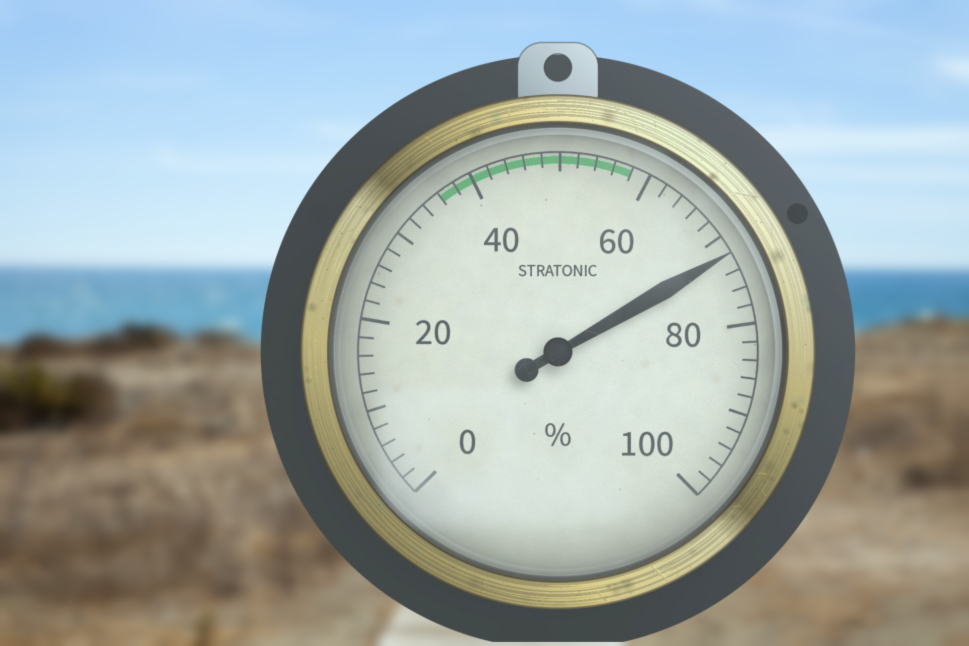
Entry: 72 %
